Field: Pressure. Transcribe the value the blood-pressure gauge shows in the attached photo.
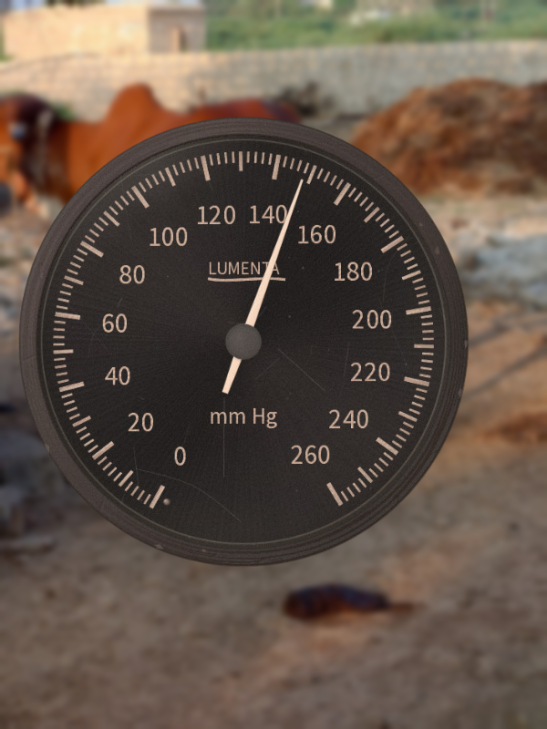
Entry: 148 mmHg
